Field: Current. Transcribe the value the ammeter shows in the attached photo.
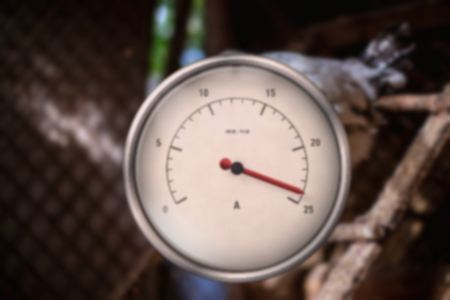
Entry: 24 A
